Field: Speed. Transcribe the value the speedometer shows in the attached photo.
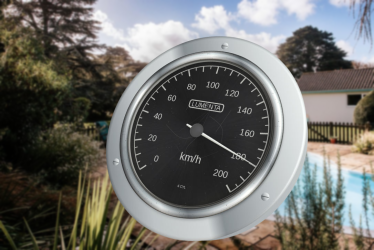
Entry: 180 km/h
